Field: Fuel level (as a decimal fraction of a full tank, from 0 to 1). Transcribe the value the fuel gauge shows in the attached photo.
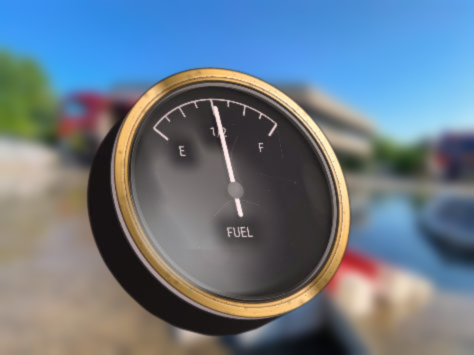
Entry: 0.5
